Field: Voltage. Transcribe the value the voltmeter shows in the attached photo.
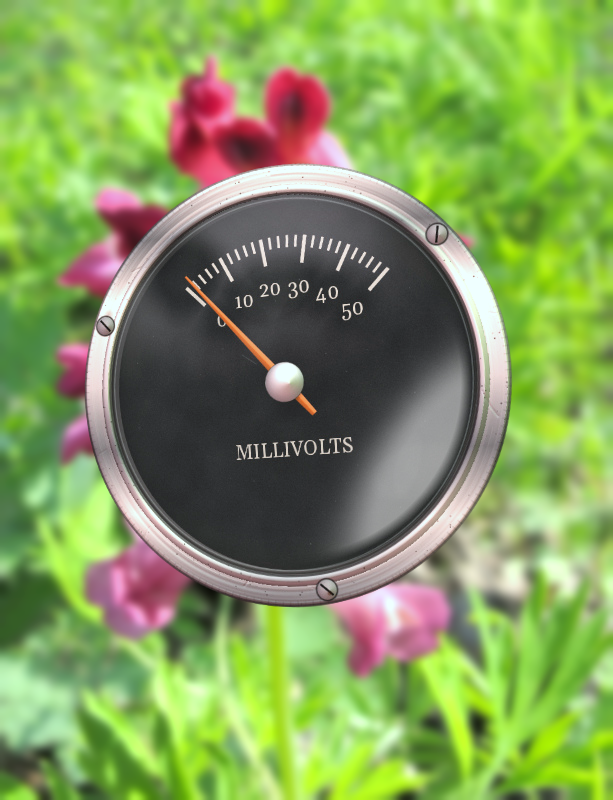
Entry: 2 mV
